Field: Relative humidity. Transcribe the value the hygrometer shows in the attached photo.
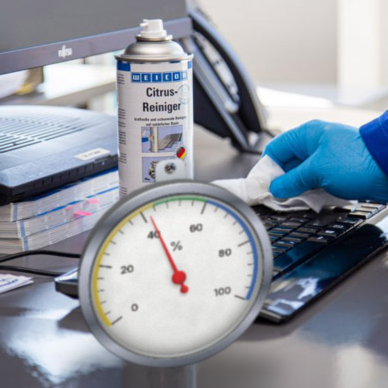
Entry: 42 %
